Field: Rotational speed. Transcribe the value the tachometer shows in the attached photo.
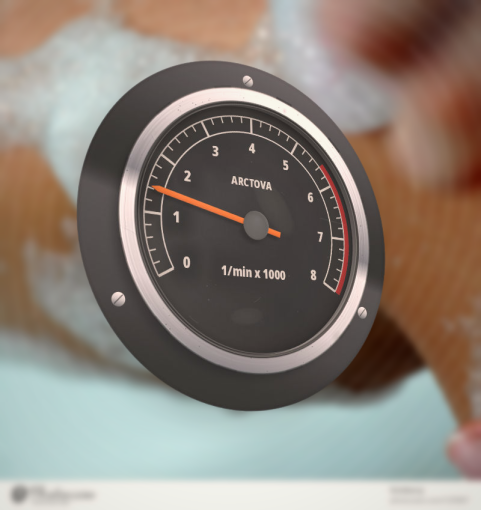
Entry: 1400 rpm
